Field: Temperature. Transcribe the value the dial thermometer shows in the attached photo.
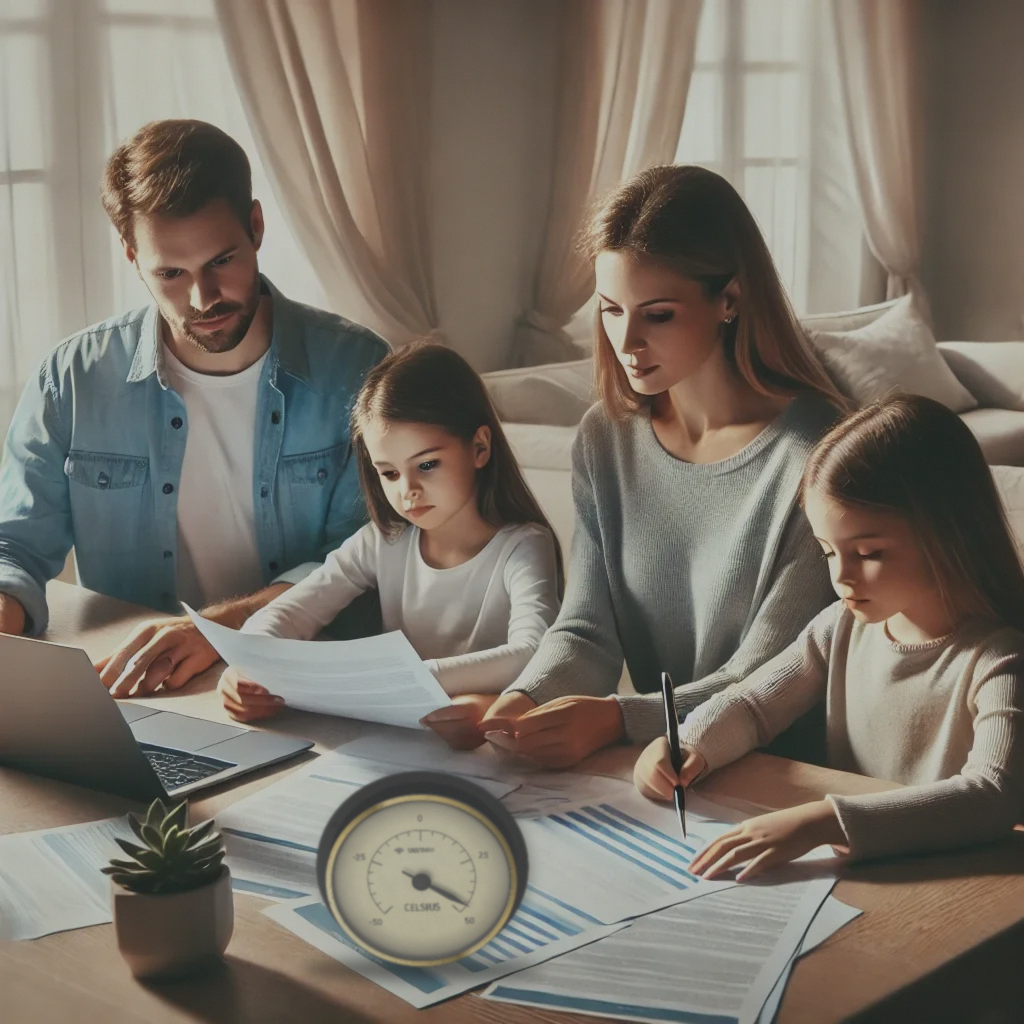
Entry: 45 °C
